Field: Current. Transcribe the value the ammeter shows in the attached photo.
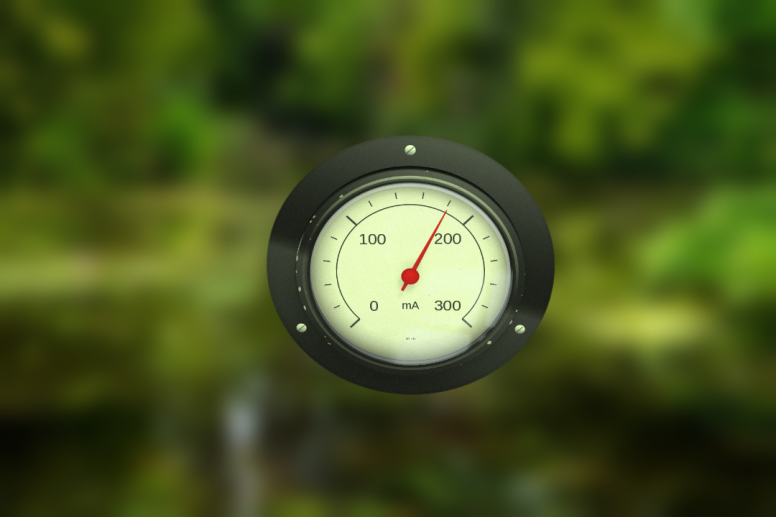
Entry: 180 mA
